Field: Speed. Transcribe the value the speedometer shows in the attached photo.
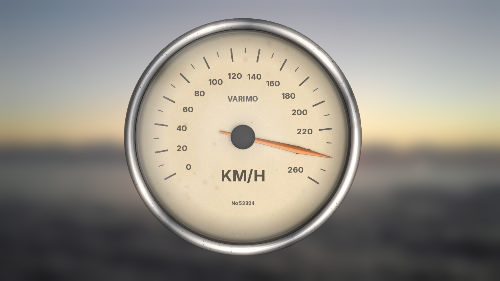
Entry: 240 km/h
